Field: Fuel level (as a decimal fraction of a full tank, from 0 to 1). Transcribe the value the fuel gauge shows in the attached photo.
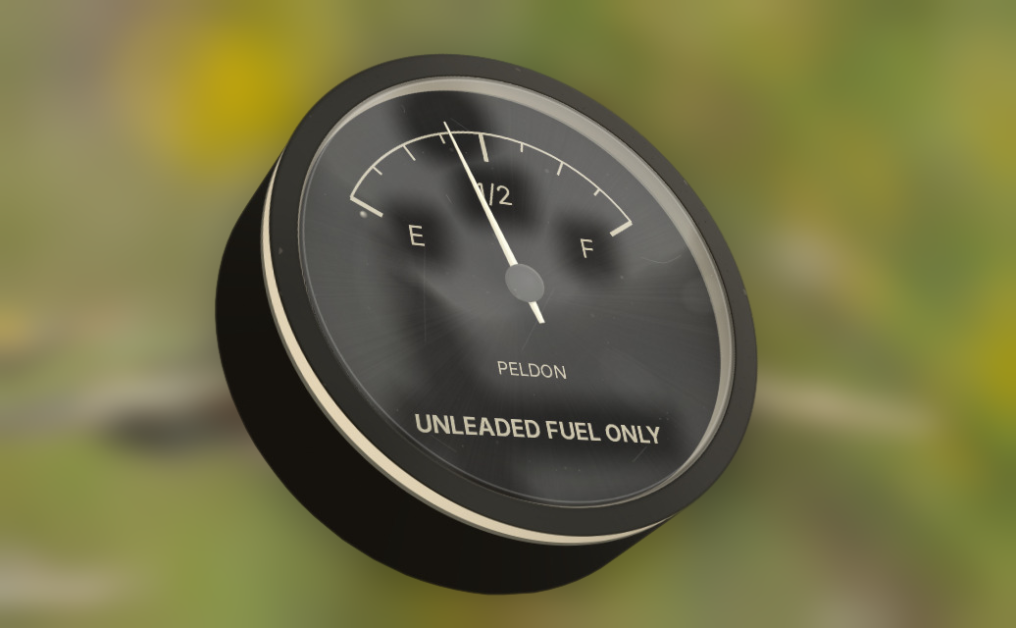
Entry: 0.375
